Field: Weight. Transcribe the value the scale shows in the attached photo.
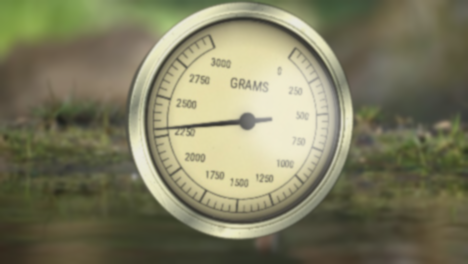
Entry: 2300 g
